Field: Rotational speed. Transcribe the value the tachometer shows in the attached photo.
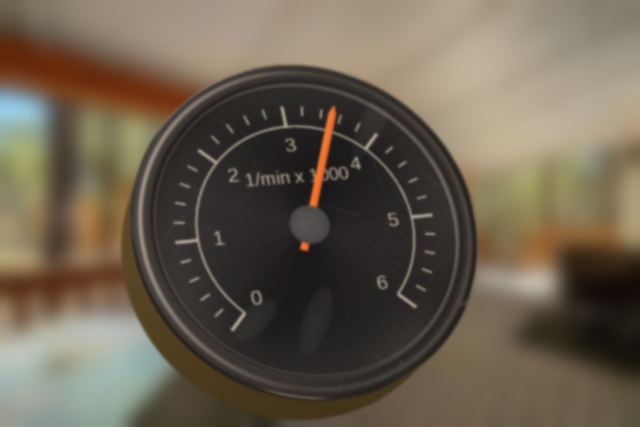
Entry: 3500 rpm
